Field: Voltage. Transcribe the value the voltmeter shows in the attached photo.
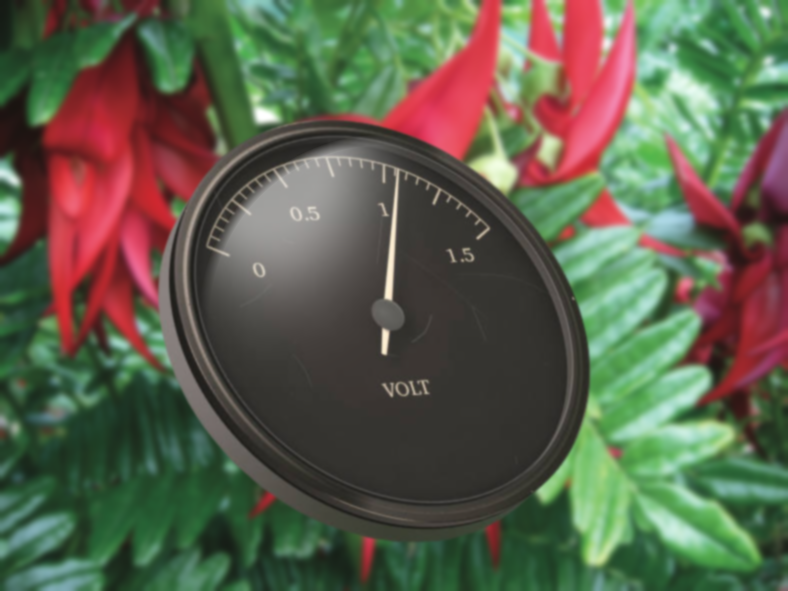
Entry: 1.05 V
